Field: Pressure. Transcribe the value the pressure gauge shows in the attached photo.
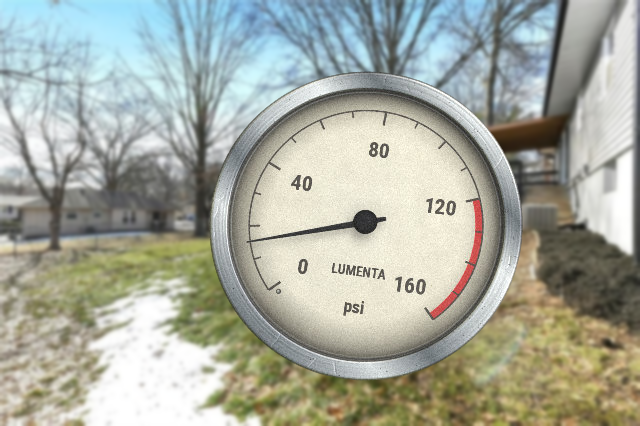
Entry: 15 psi
